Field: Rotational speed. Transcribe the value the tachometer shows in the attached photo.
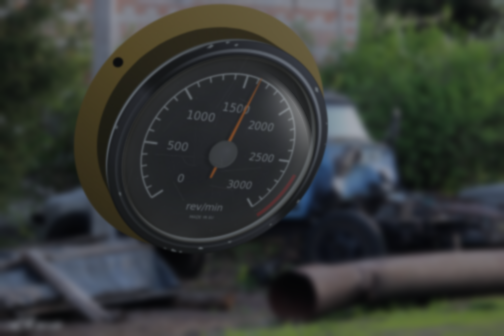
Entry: 1600 rpm
